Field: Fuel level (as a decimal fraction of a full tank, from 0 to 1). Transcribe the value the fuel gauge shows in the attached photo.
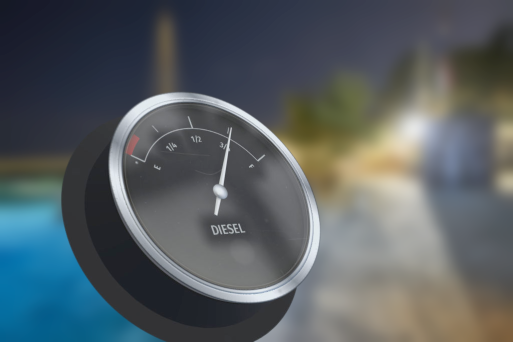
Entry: 0.75
